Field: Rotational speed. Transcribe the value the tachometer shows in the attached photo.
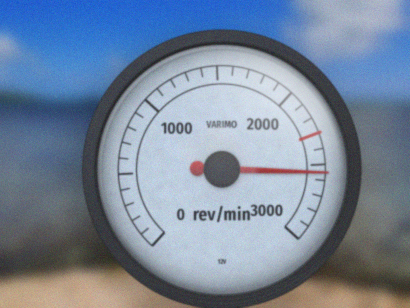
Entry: 2550 rpm
